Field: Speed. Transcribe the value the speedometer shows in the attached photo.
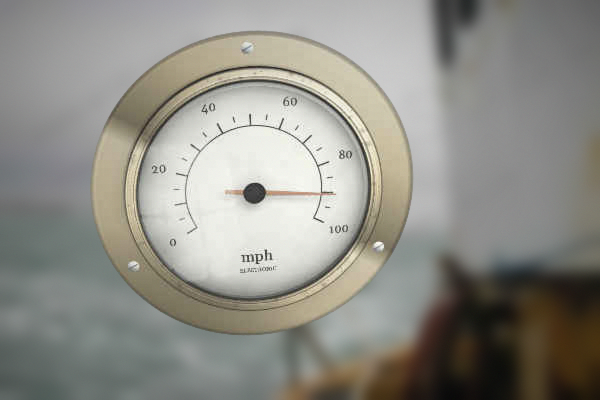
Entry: 90 mph
